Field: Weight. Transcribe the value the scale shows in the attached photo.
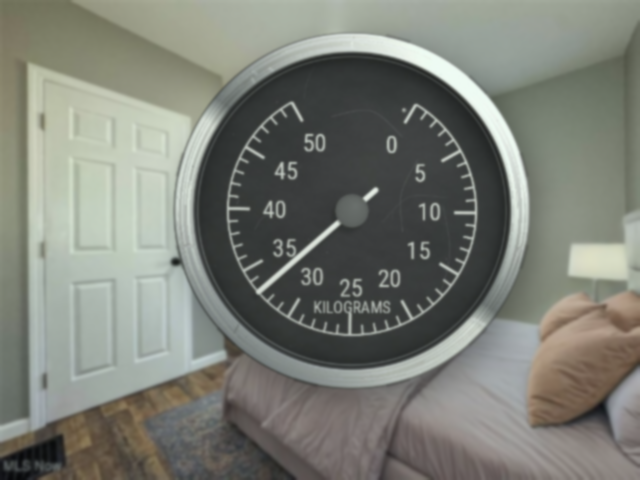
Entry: 33 kg
